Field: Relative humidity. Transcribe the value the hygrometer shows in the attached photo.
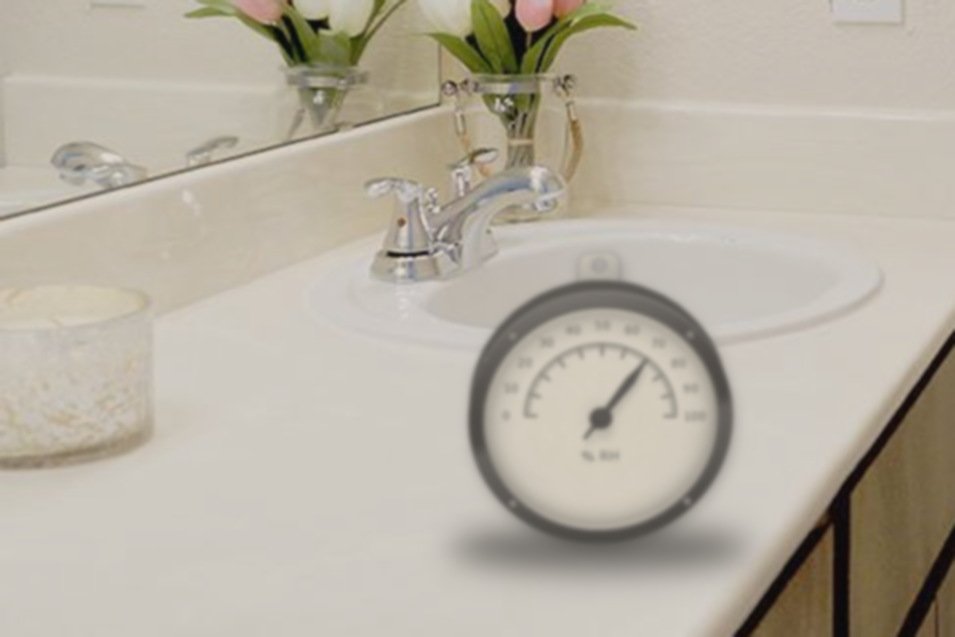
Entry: 70 %
